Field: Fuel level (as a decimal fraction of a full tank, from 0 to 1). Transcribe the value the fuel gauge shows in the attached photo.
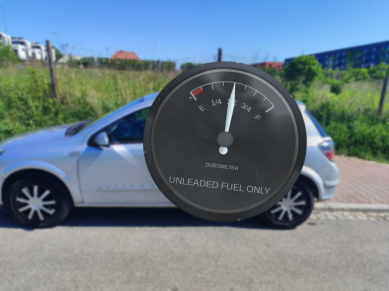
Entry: 0.5
